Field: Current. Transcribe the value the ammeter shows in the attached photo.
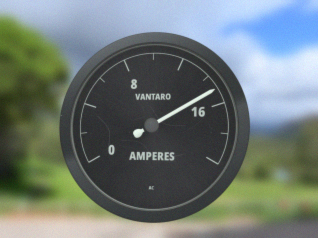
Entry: 15 A
